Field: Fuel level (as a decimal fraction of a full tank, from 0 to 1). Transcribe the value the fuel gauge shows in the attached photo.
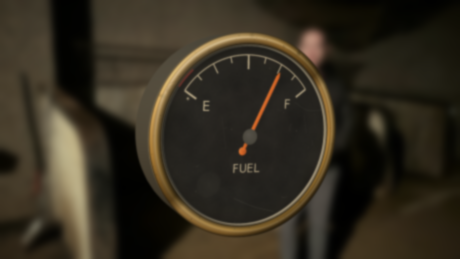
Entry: 0.75
